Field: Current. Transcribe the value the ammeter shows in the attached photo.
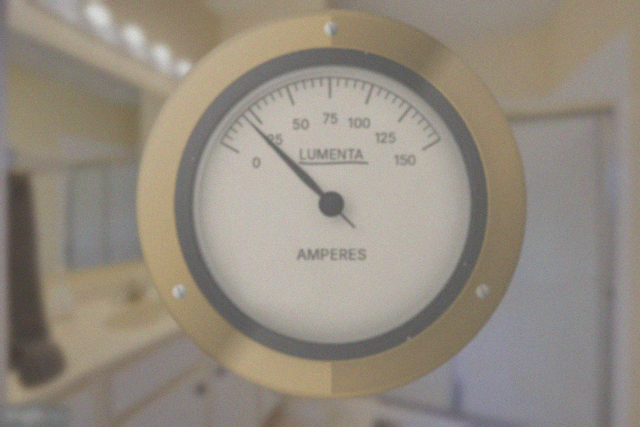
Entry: 20 A
